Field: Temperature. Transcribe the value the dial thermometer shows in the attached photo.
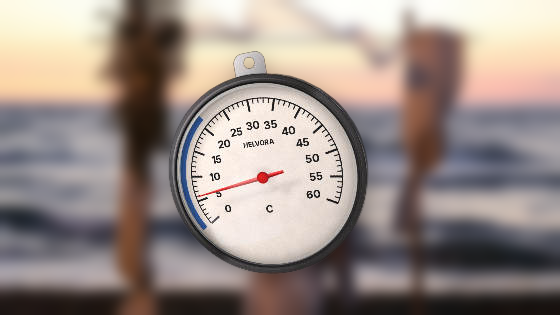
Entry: 6 °C
